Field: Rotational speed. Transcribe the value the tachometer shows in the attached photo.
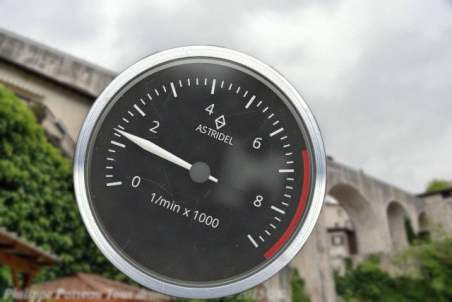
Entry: 1300 rpm
